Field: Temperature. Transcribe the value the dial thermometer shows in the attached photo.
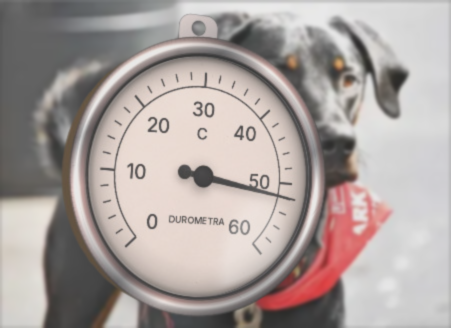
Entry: 52 °C
